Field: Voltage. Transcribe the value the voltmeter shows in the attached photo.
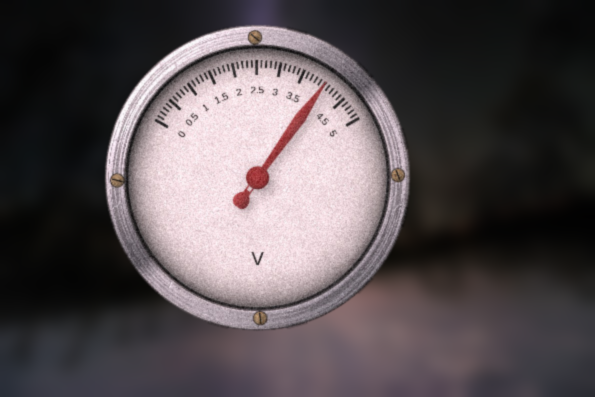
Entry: 4 V
